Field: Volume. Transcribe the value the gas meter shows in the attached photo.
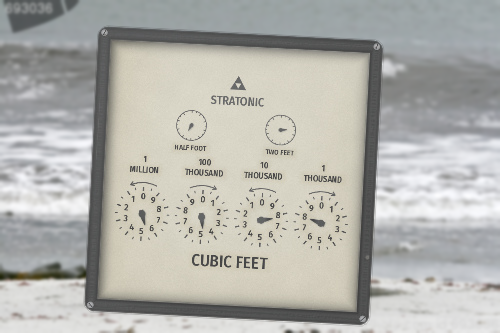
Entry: 547800 ft³
